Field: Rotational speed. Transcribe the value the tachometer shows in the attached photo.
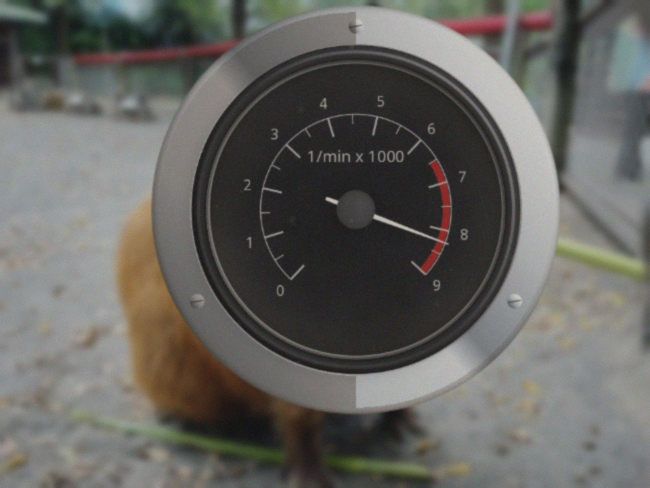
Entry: 8250 rpm
